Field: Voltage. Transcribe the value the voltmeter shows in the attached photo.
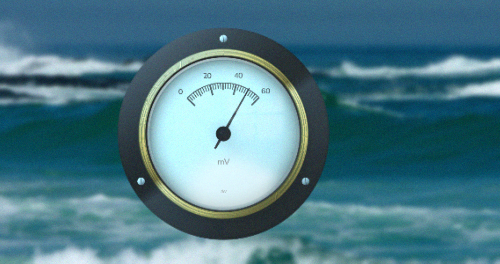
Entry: 50 mV
